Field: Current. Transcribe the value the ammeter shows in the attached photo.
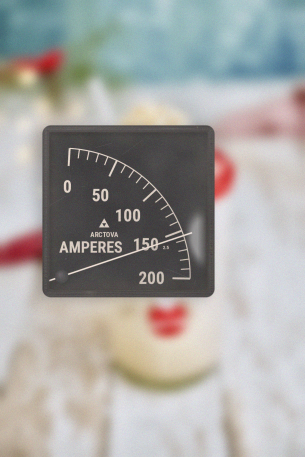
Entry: 155 A
